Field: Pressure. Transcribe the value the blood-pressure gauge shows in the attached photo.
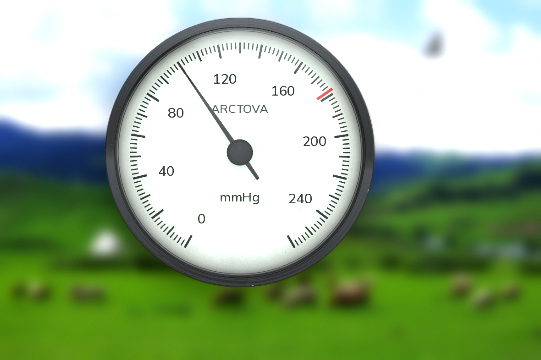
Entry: 100 mmHg
